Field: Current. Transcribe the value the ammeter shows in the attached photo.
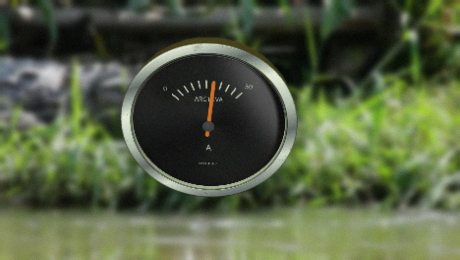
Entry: 30 A
